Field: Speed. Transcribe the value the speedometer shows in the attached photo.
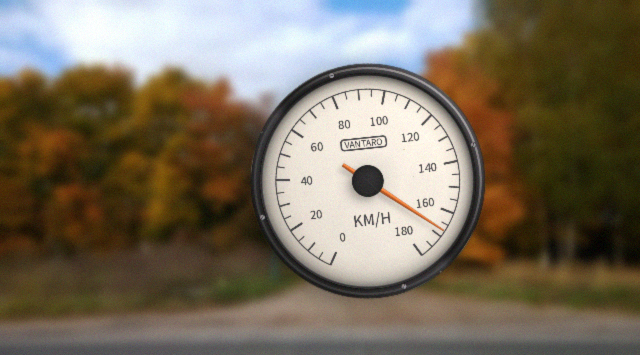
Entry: 167.5 km/h
